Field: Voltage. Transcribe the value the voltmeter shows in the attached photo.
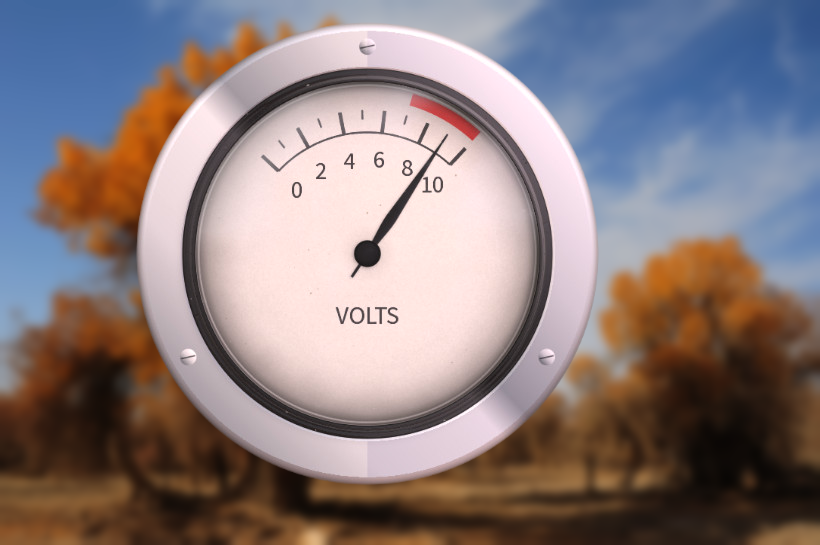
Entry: 9 V
